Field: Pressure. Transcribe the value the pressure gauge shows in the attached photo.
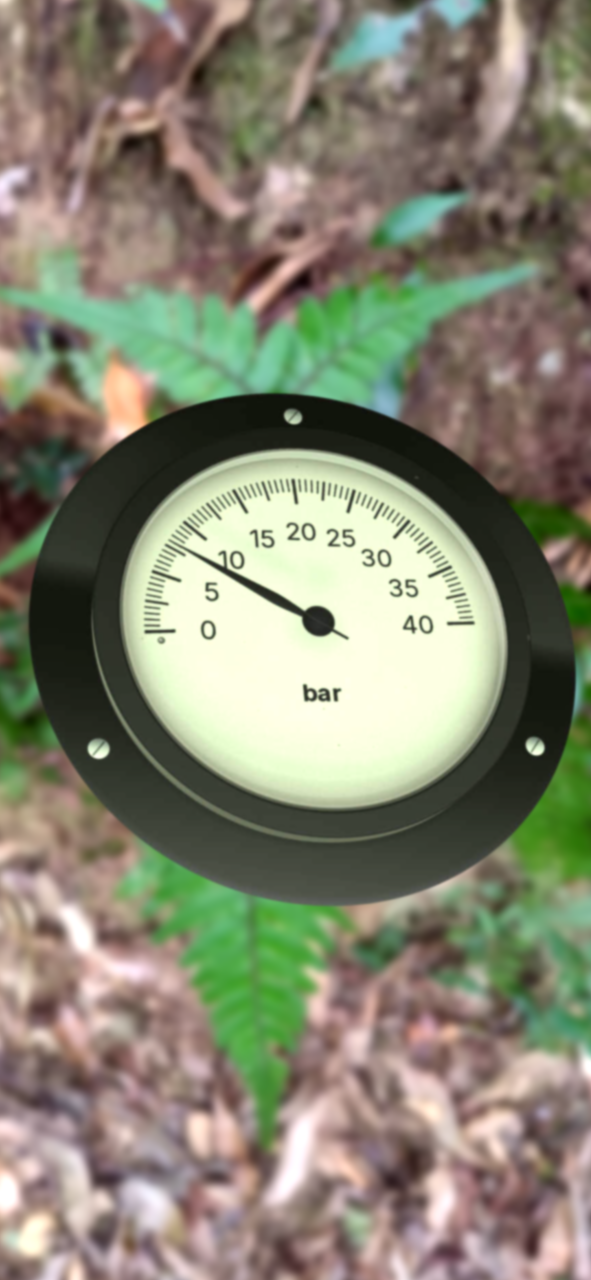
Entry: 7.5 bar
